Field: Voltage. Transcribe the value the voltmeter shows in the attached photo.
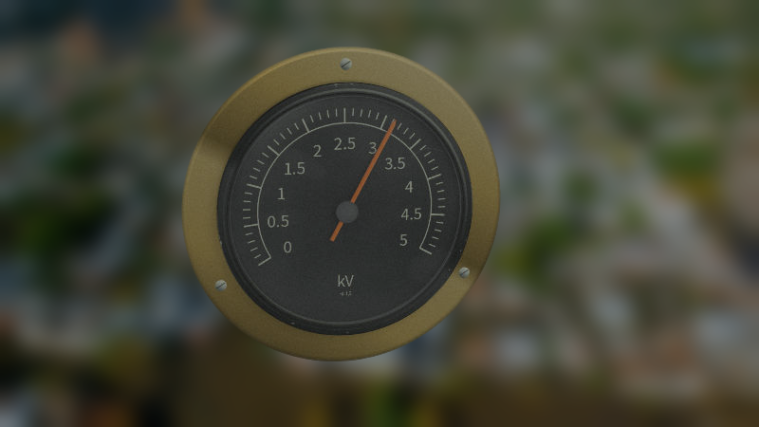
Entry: 3.1 kV
